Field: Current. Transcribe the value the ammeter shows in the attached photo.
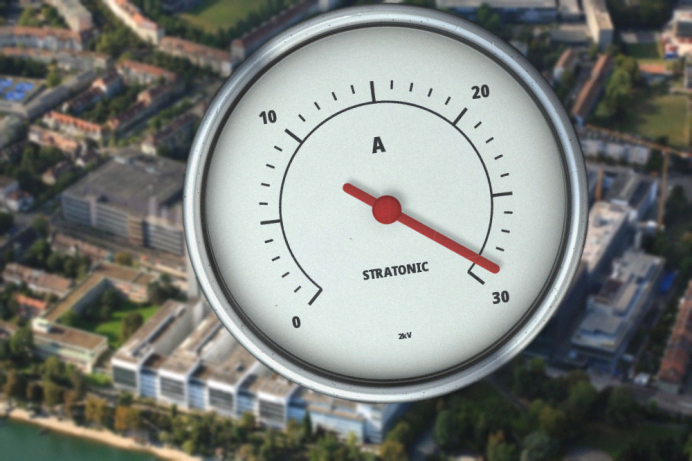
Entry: 29 A
